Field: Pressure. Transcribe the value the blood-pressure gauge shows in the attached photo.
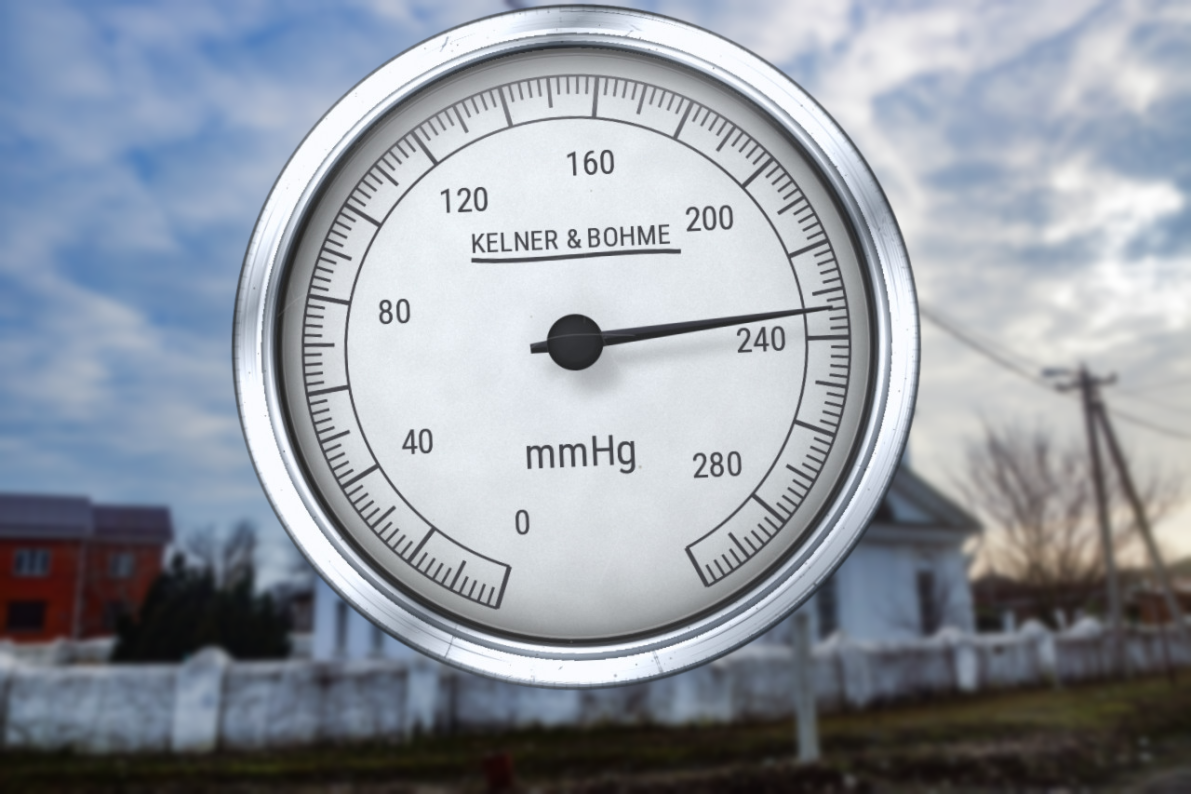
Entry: 234 mmHg
